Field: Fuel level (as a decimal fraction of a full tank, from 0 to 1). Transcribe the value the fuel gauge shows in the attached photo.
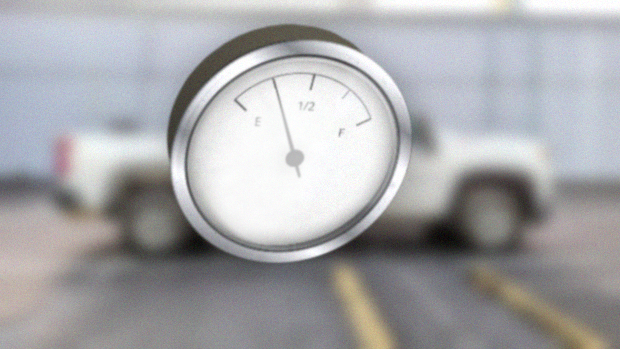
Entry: 0.25
